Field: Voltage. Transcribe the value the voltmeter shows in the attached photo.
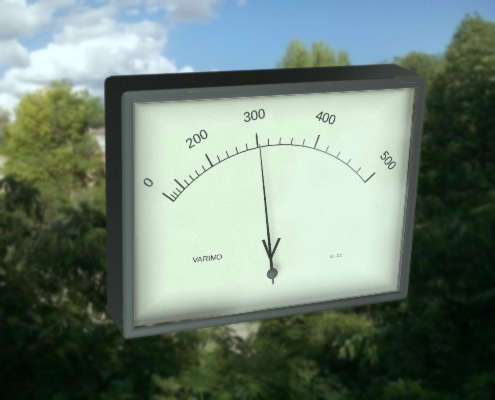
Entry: 300 V
